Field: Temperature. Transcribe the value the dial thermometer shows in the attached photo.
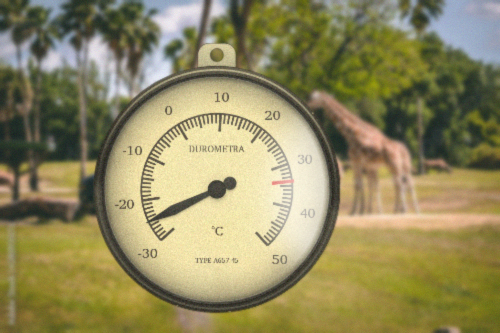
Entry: -25 °C
